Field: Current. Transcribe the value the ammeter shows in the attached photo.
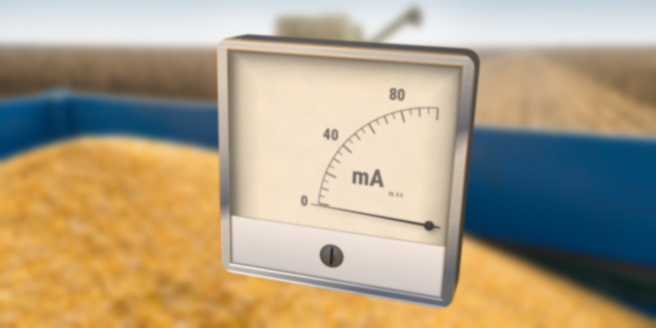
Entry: 0 mA
